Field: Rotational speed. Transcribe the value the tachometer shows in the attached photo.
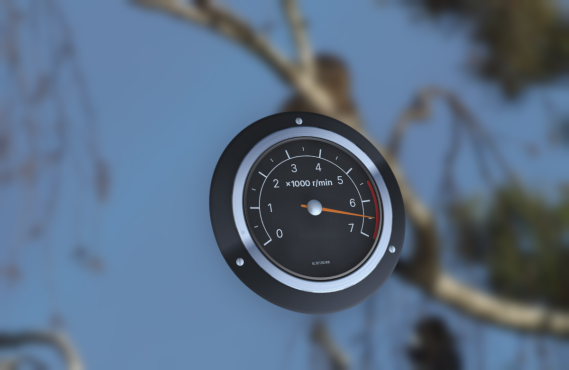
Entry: 6500 rpm
